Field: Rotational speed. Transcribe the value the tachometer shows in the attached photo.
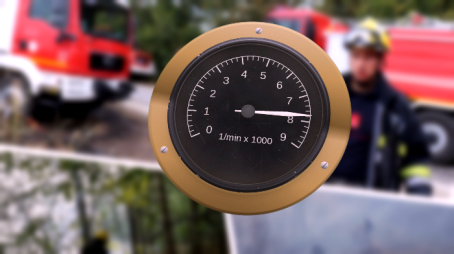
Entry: 7800 rpm
